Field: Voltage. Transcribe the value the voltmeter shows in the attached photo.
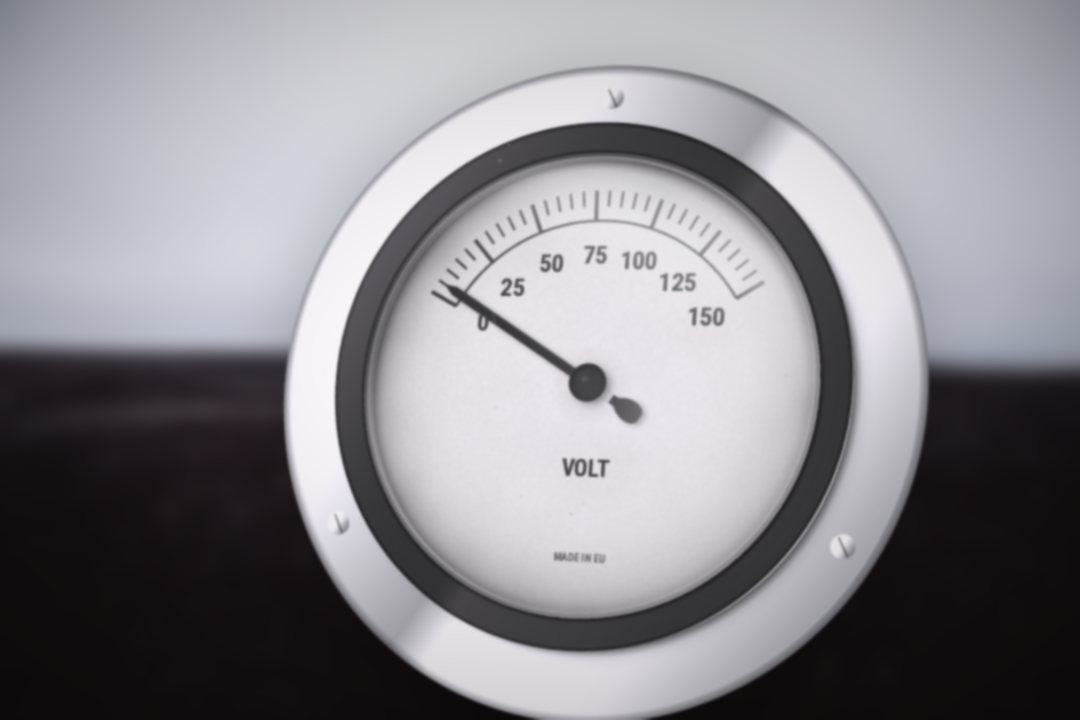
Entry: 5 V
